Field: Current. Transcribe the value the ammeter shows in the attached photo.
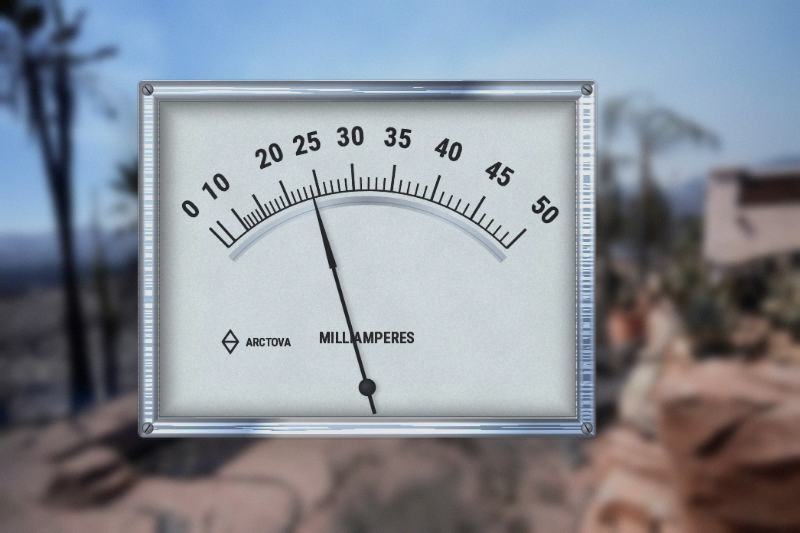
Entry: 24 mA
